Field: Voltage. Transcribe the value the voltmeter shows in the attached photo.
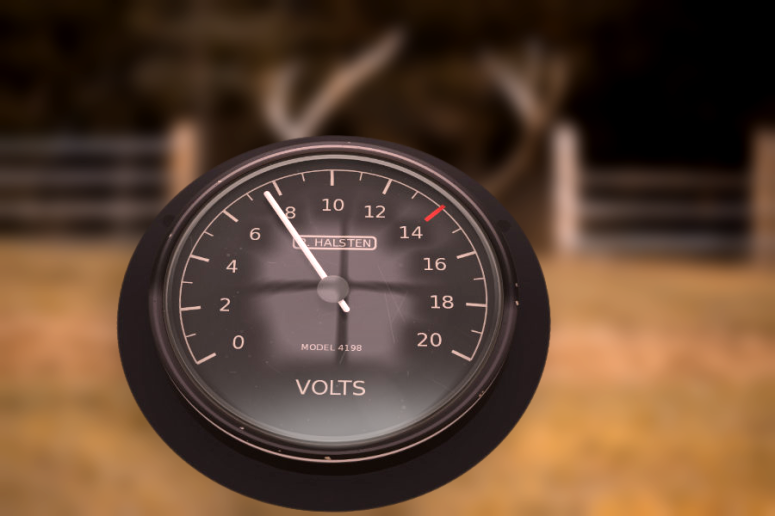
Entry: 7.5 V
